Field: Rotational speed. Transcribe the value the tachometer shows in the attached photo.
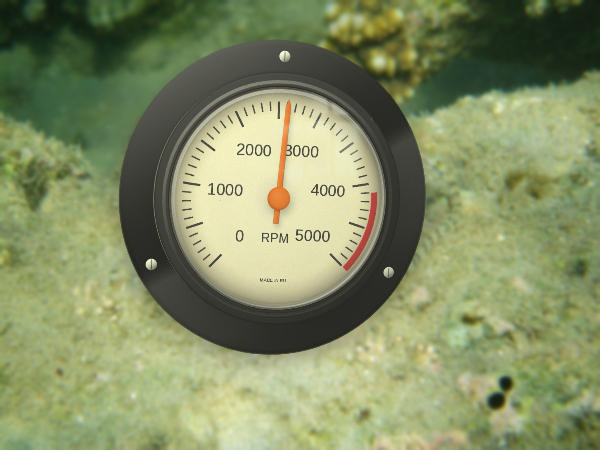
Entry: 2600 rpm
